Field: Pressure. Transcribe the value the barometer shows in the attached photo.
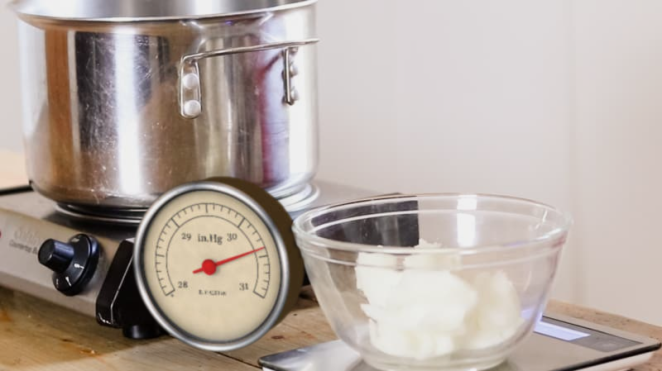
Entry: 30.4 inHg
